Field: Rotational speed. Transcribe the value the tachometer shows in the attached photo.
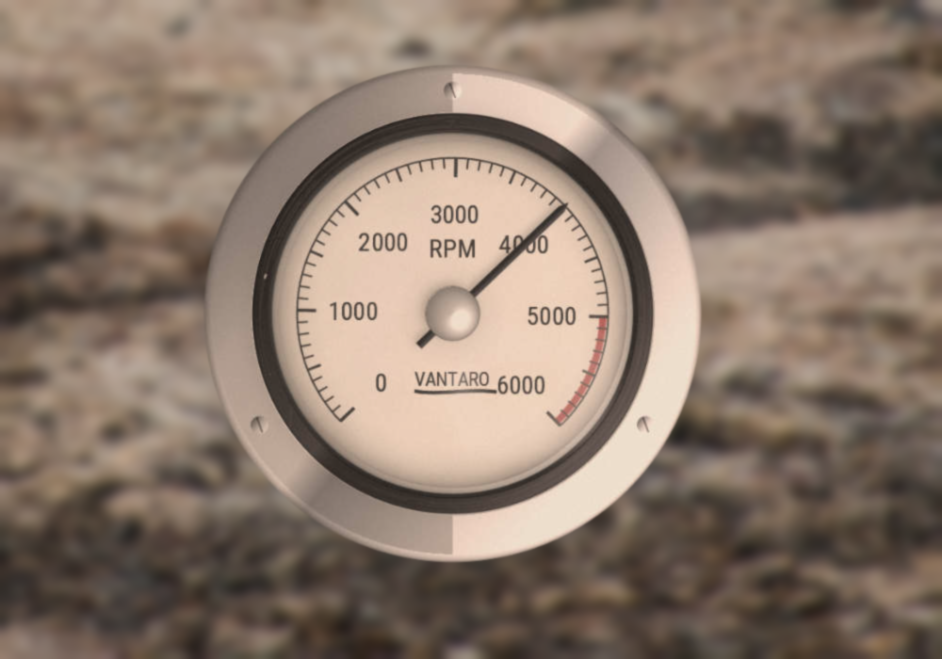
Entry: 4000 rpm
